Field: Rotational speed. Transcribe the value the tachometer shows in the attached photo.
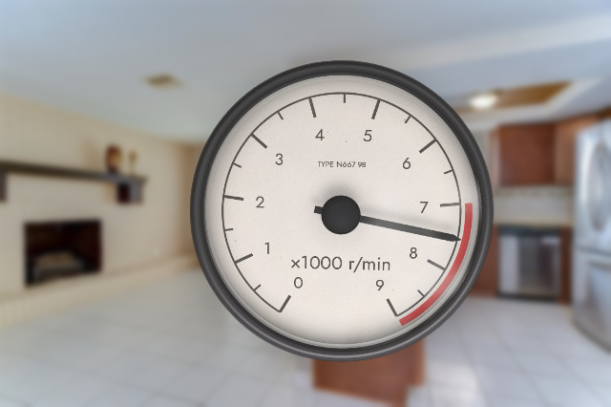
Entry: 7500 rpm
